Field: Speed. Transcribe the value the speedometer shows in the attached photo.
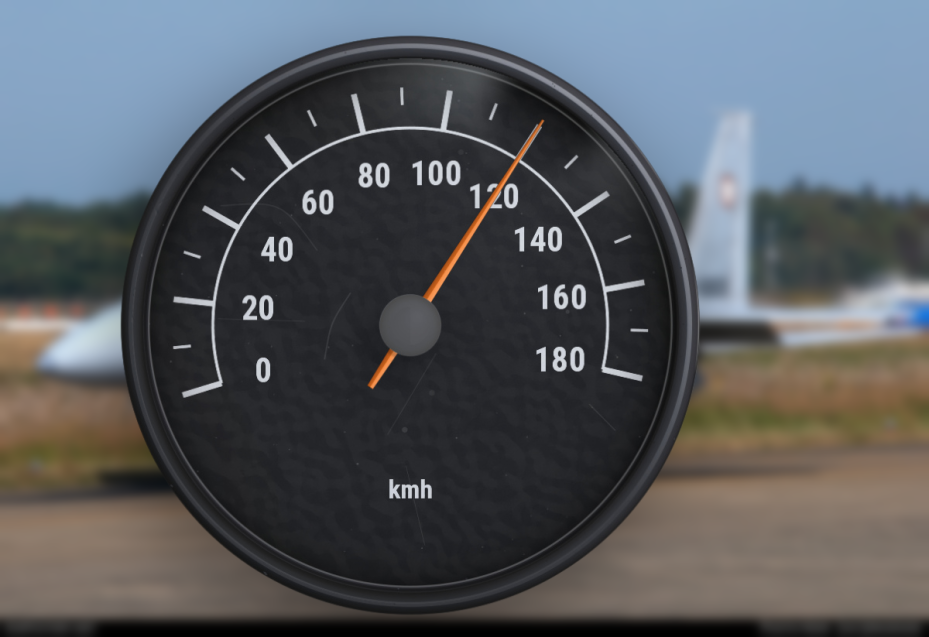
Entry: 120 km/h
